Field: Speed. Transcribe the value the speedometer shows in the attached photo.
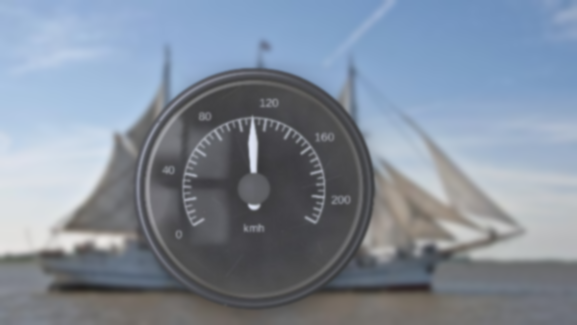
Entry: 110 km/h
